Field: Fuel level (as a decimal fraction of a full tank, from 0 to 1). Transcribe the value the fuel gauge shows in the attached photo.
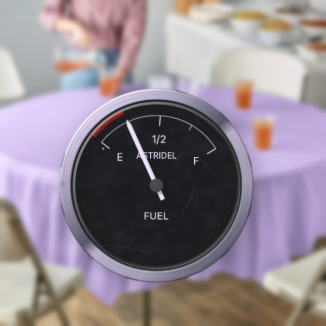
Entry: 0.25
